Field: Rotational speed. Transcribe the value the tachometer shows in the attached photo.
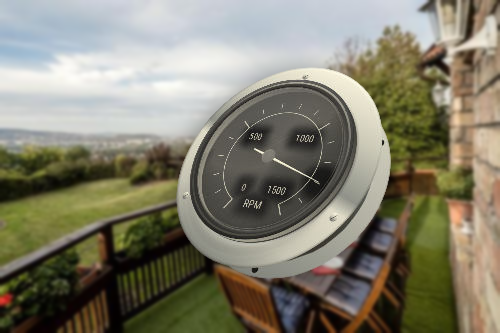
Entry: 1300 rpm
